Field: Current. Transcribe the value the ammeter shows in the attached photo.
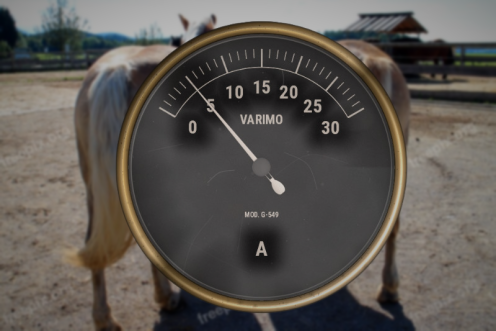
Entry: 5 A
